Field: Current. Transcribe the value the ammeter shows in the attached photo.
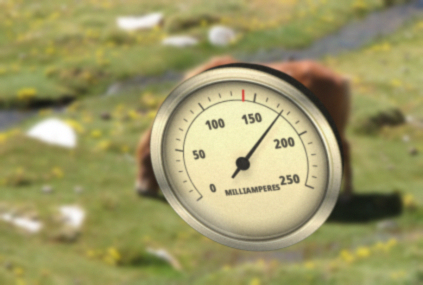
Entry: 175 mA
